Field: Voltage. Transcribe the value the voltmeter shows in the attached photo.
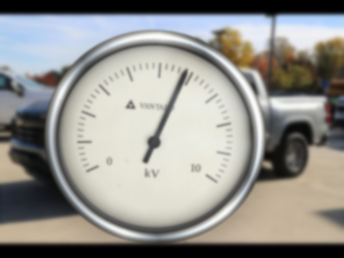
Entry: 5.8 kV
